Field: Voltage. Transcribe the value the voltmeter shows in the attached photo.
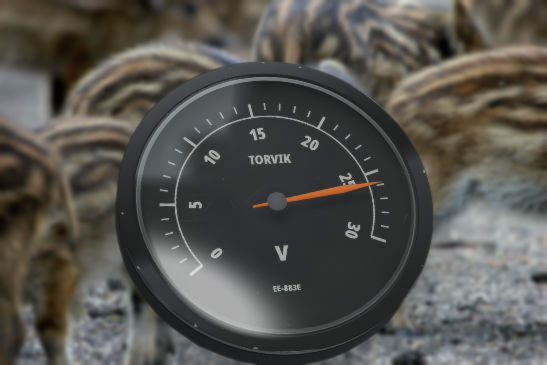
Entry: 26 V
